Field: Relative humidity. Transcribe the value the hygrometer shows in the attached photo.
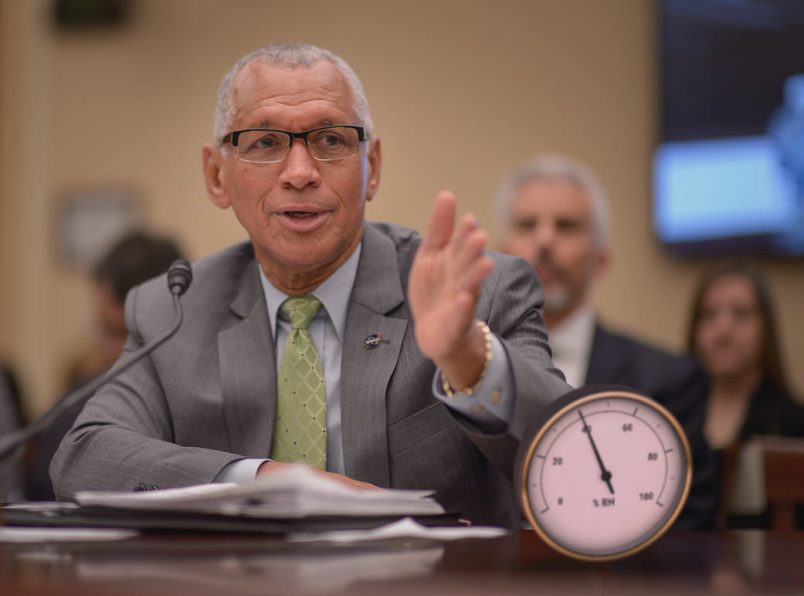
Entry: 40 %
